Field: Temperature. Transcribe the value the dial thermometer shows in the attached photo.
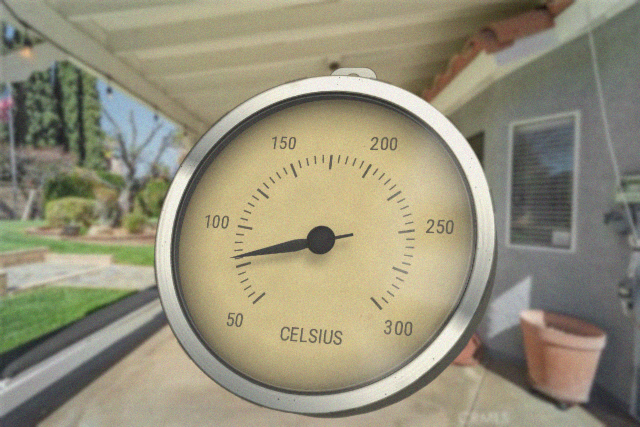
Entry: 80 °C
